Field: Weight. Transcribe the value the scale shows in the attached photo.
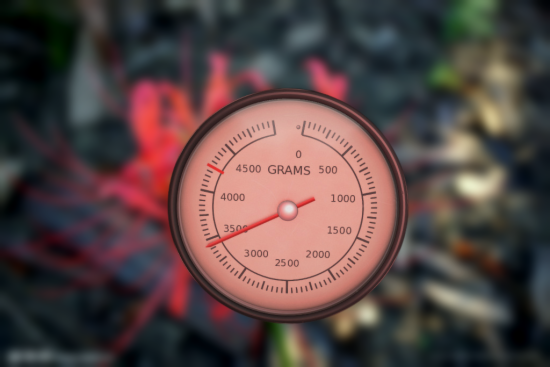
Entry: 3450 g
